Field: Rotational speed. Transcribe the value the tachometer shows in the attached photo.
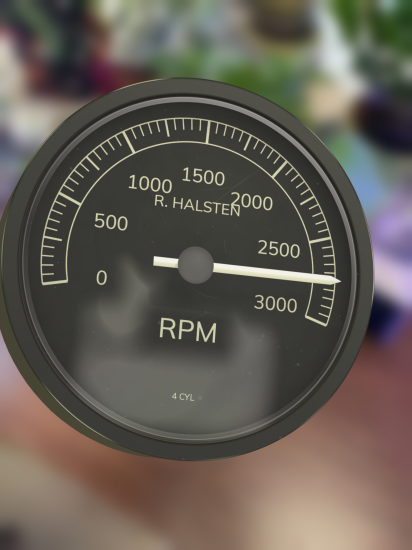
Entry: 2750 rpm
